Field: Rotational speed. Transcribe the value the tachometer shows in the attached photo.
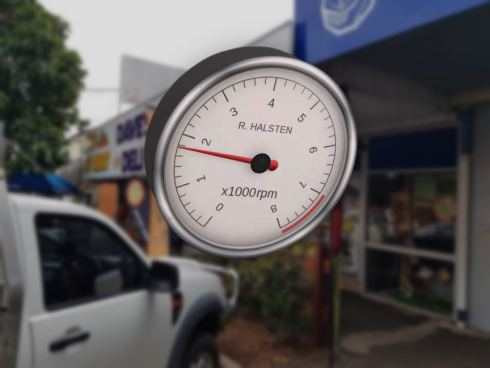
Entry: 1800 rpm
